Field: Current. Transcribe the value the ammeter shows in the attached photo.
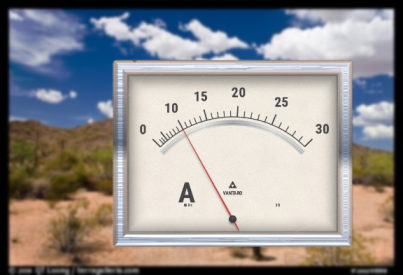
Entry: 10 A
